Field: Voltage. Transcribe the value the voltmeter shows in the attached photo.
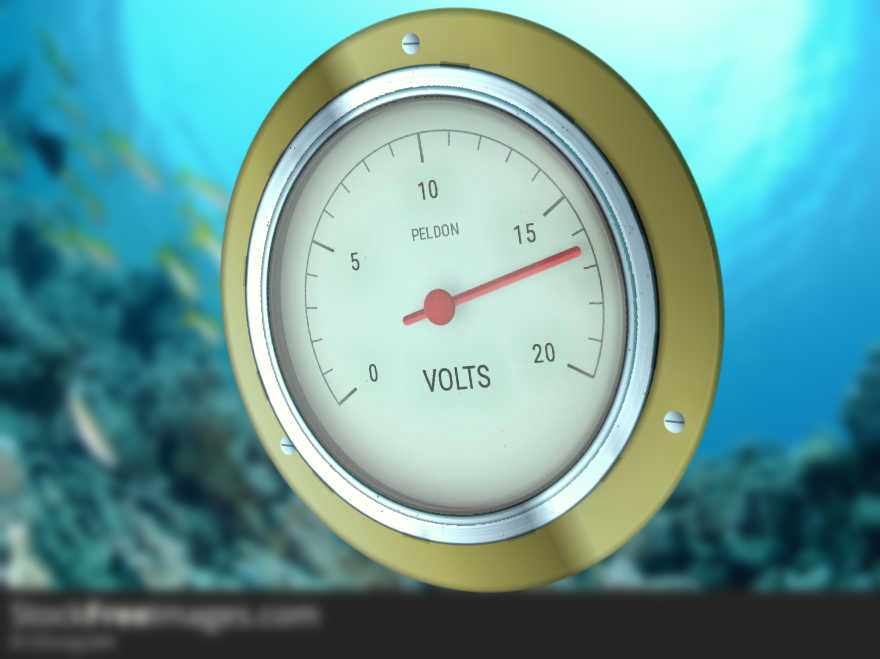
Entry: 16.5 V
